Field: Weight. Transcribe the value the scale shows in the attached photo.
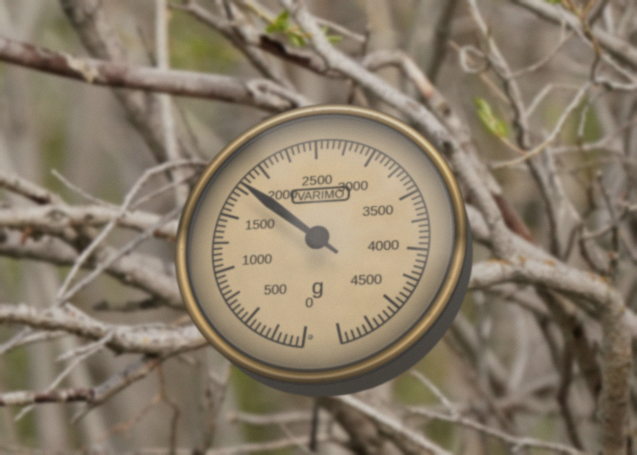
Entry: 1800 g
